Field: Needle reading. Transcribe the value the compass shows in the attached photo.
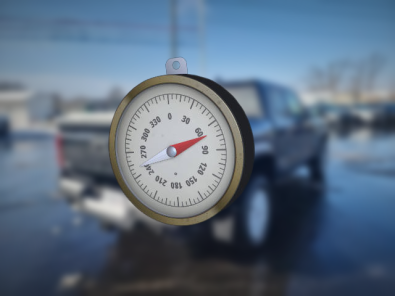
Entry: 70 °
